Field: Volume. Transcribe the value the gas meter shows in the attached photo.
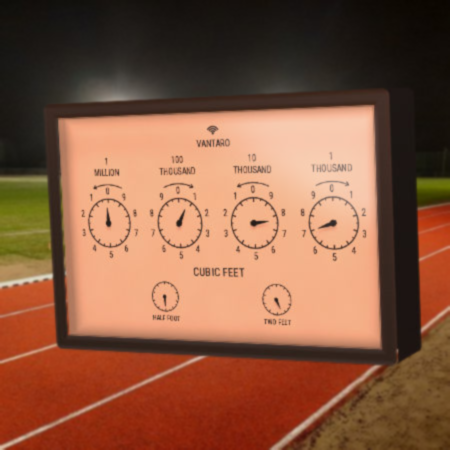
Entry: 7700 ft³
